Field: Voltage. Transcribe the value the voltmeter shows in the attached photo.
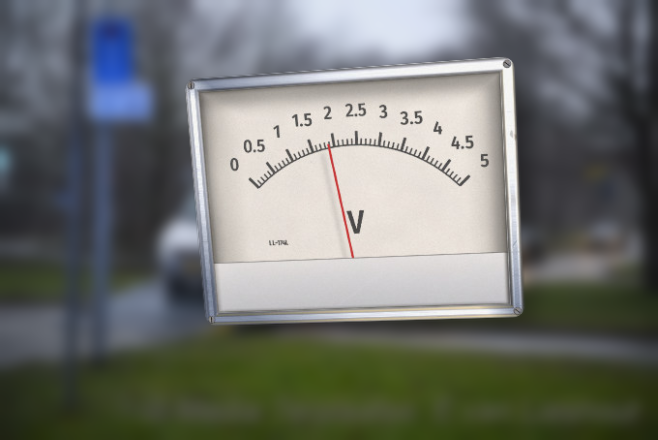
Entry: 1.9 V
